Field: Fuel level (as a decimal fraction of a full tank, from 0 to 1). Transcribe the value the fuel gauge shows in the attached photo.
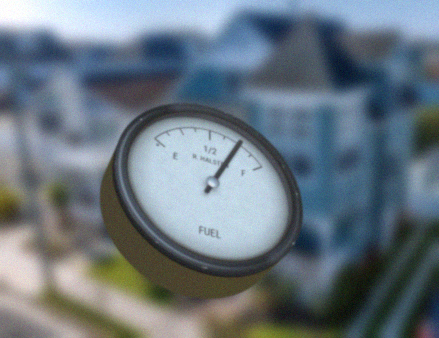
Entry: 0.75
